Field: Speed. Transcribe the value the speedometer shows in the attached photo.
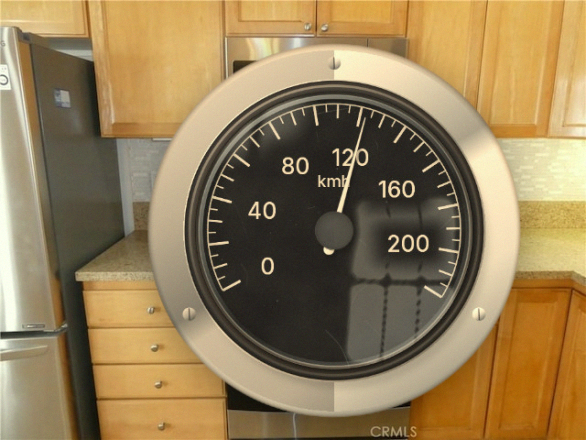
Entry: 122.5 km/h
